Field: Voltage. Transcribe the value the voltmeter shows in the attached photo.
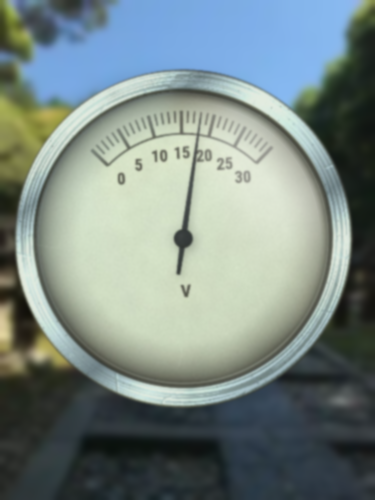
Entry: 18 V
